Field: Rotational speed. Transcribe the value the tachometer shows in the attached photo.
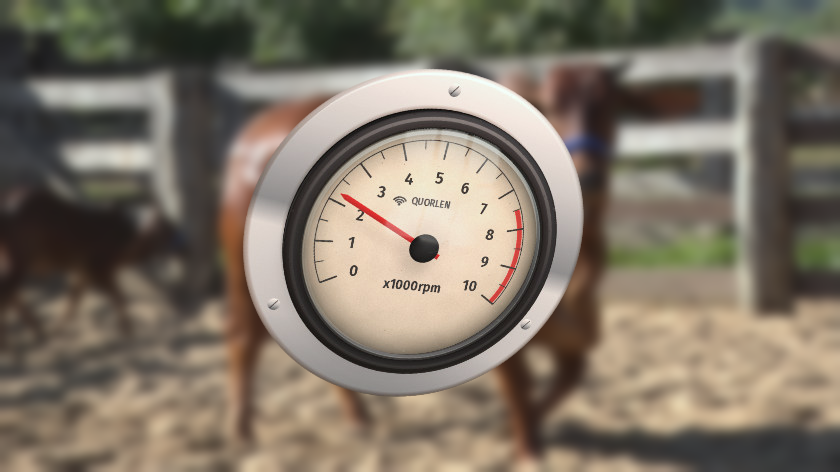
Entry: 2250 rpm
